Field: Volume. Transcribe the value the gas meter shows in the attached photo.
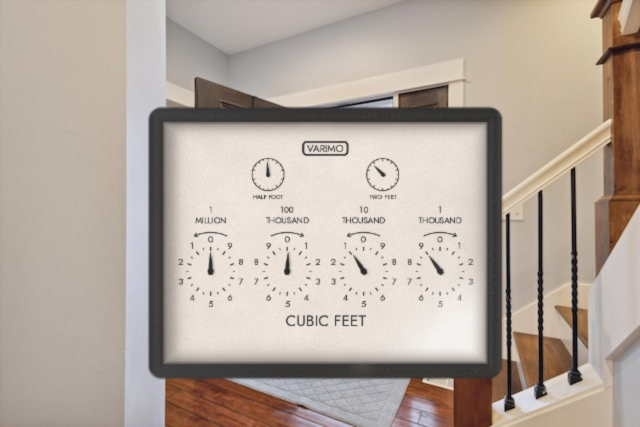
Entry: 900 ft³
